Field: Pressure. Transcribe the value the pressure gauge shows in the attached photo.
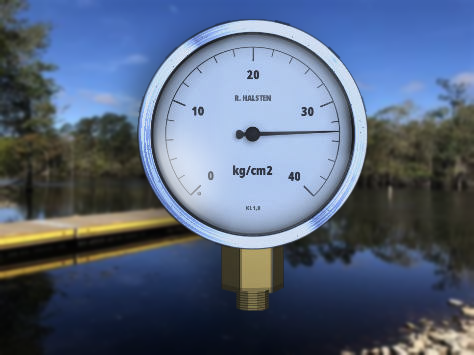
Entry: 33 kg/cm²
